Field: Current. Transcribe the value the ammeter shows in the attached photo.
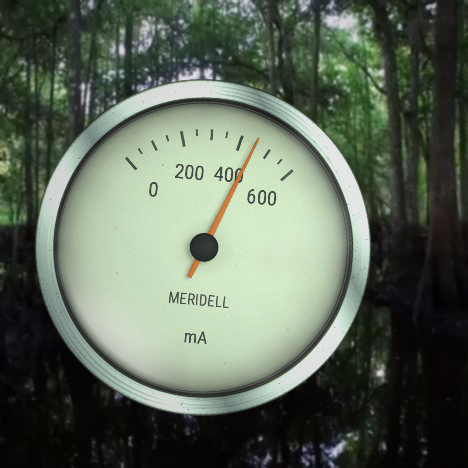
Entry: 450 mA
